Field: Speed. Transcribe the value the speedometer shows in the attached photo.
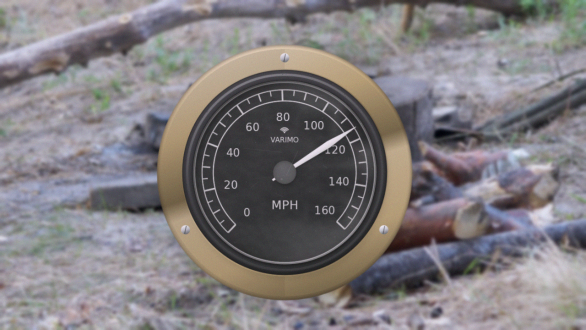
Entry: 115 mph
